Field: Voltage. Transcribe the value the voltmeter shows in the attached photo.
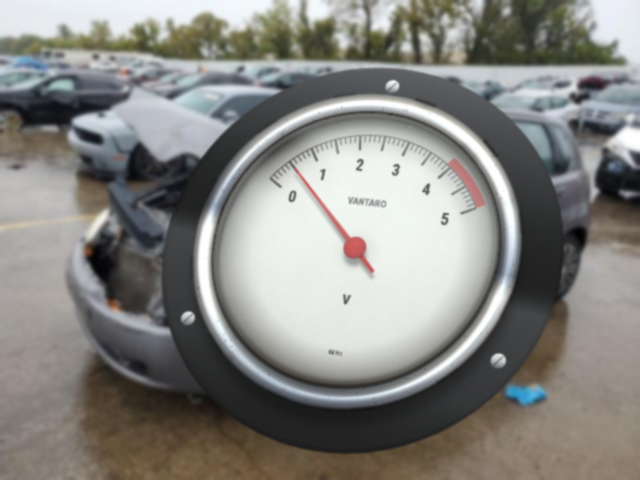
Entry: 0.5 V
